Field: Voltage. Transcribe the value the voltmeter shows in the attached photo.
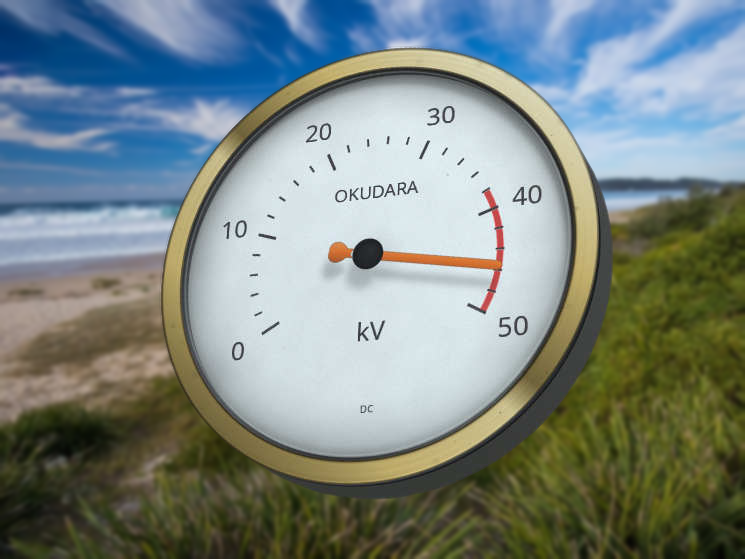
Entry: 46 kV
